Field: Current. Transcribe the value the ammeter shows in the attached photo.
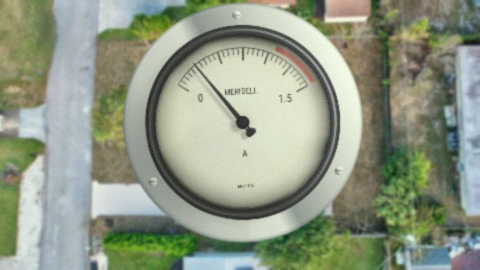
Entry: 0.25 A
